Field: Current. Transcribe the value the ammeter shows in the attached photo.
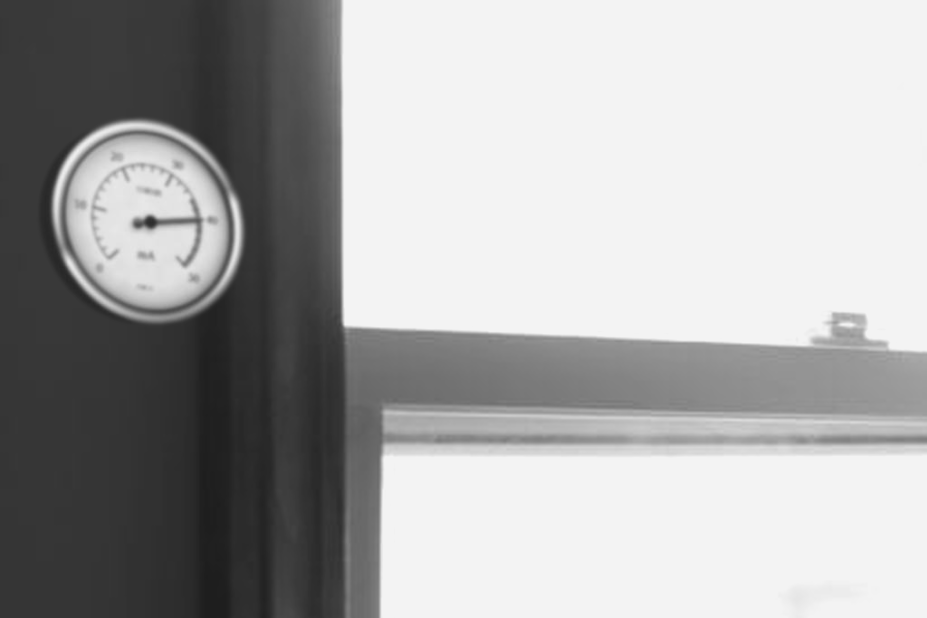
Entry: 40 mA
